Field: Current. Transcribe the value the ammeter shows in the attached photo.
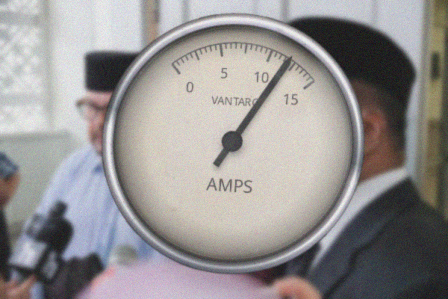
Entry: 12 A
